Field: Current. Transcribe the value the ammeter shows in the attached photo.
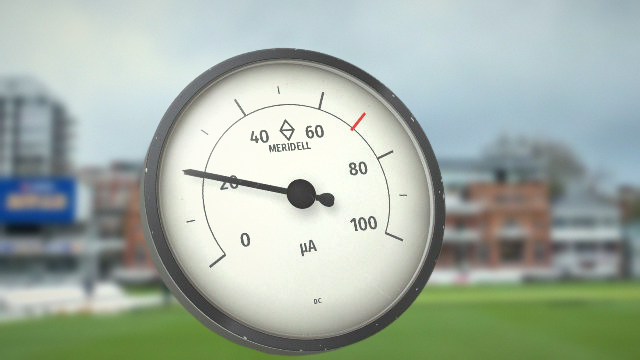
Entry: 20 µA
